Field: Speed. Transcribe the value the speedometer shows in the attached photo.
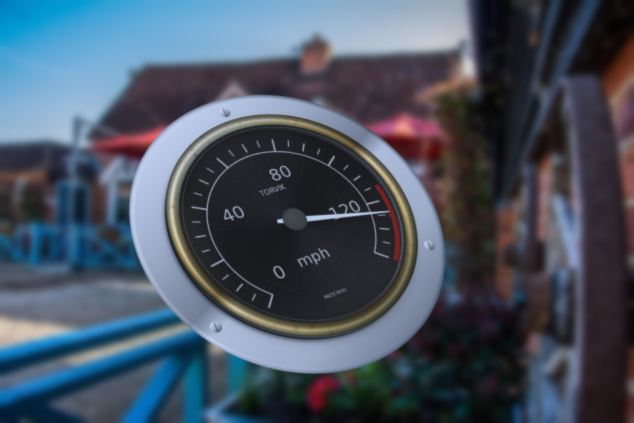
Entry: 125 mph
